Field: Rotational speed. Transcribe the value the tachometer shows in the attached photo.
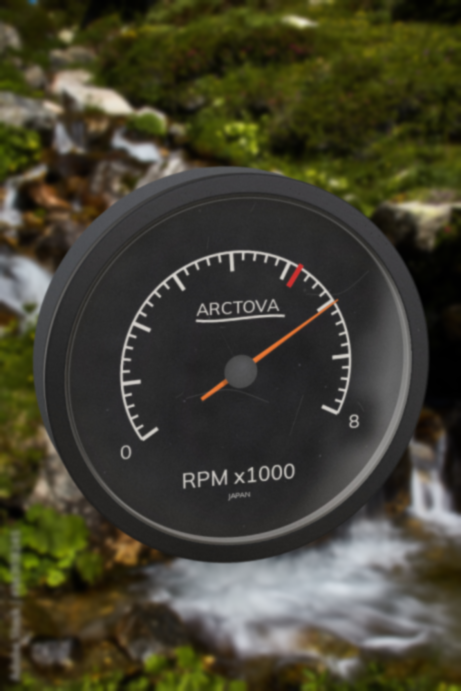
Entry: 6000 rpm
